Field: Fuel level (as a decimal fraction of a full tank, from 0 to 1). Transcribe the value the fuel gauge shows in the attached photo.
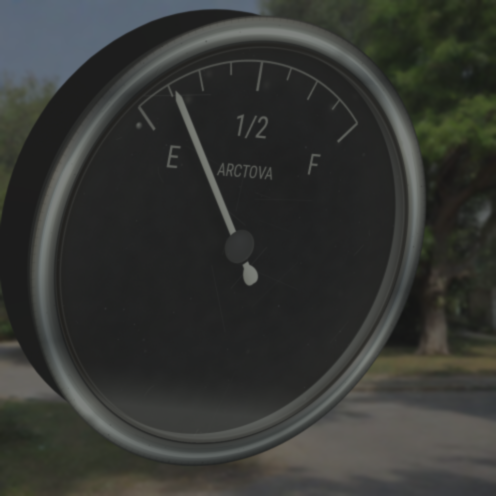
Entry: 0.125
